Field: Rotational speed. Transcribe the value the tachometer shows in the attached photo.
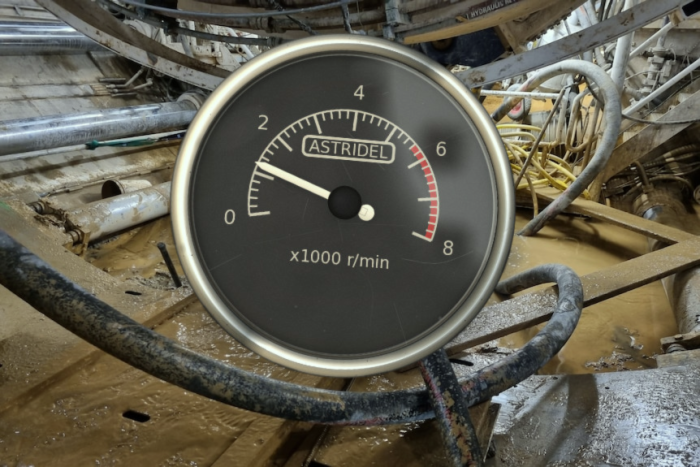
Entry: 1200 rpm
